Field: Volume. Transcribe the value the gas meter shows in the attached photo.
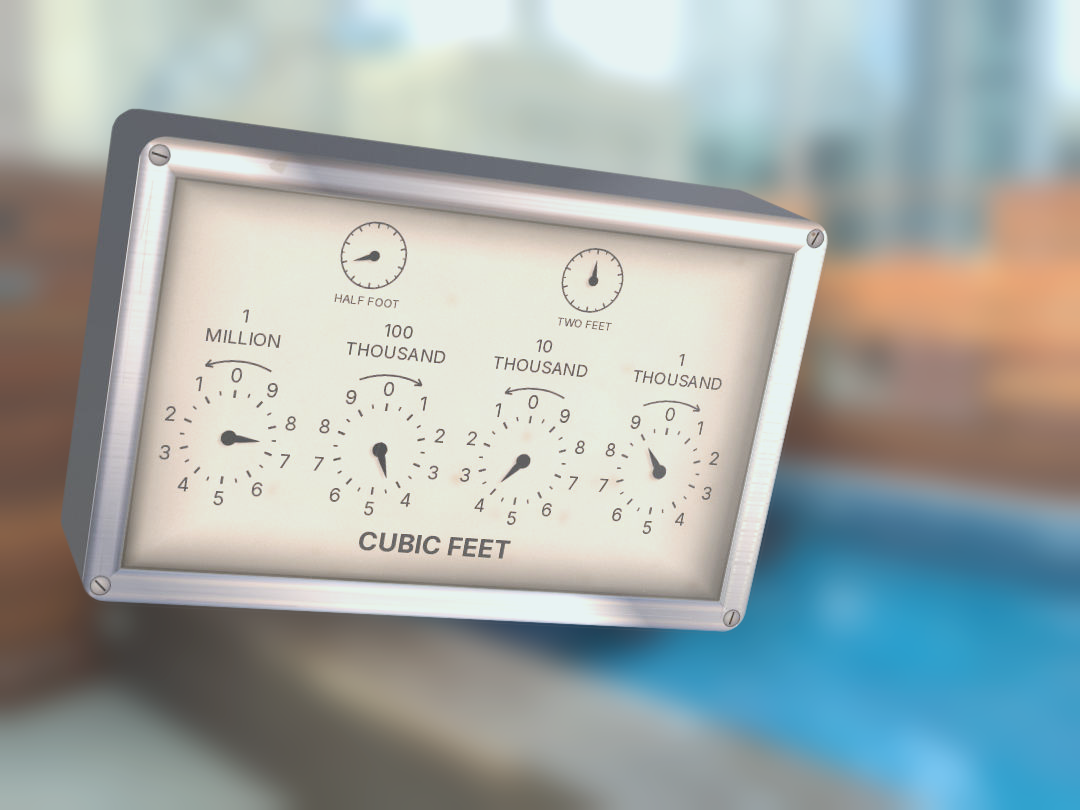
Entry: 743900 ft³
